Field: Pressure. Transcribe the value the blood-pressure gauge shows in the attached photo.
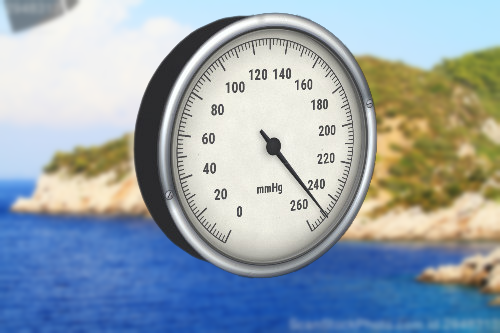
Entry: 250 mmHg
